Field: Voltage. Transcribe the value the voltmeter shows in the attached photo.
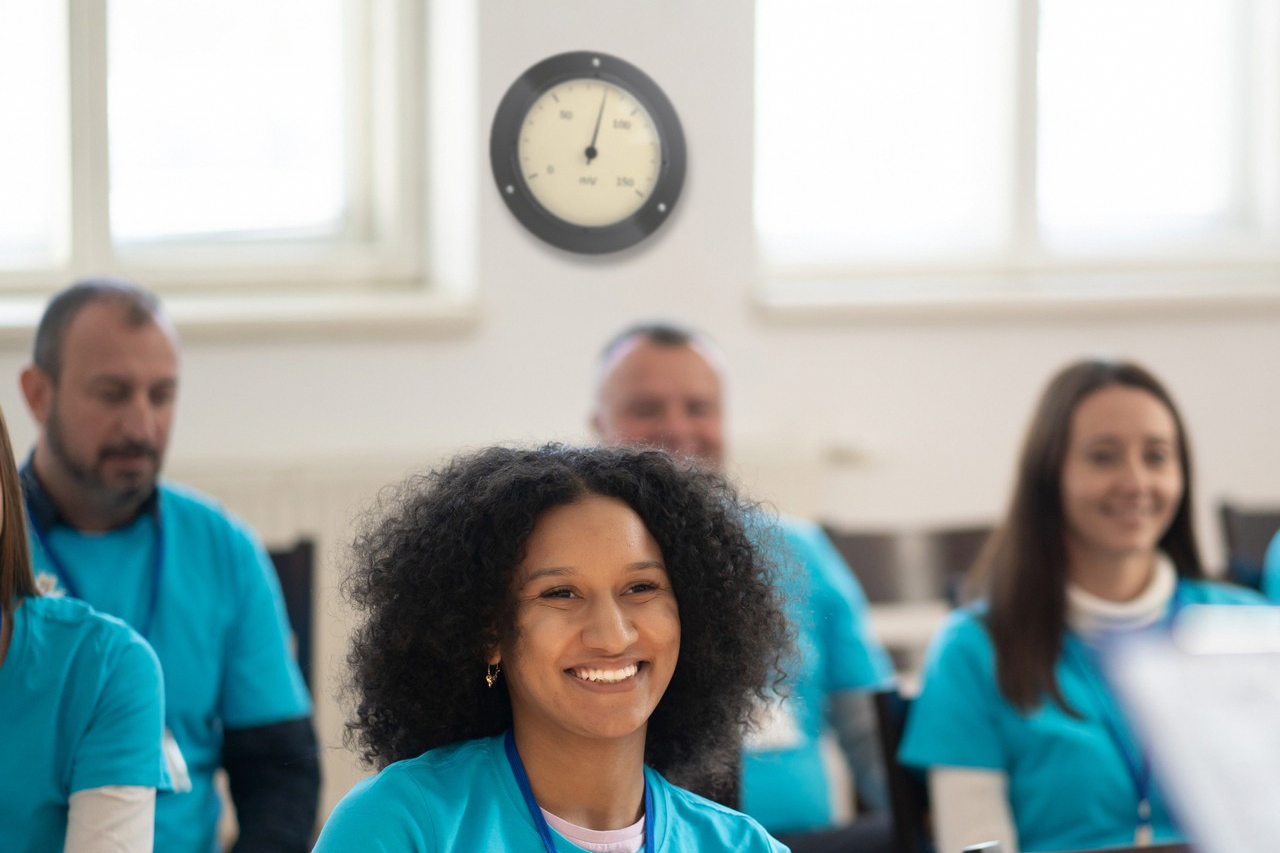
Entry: 80 mV
